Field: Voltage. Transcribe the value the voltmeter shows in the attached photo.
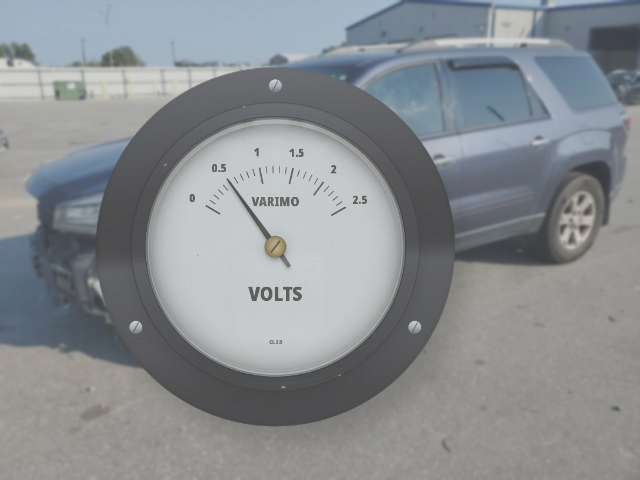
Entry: 0.5 V
